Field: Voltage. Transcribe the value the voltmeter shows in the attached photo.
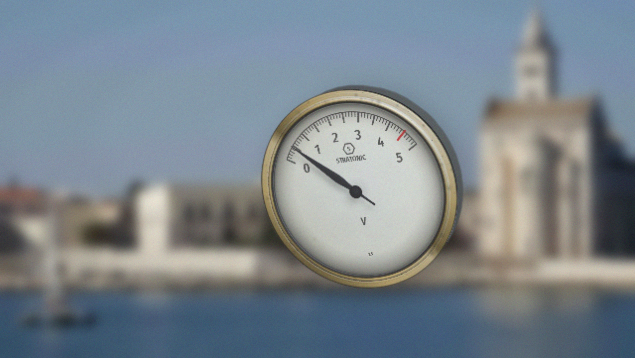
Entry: 0.5 V
